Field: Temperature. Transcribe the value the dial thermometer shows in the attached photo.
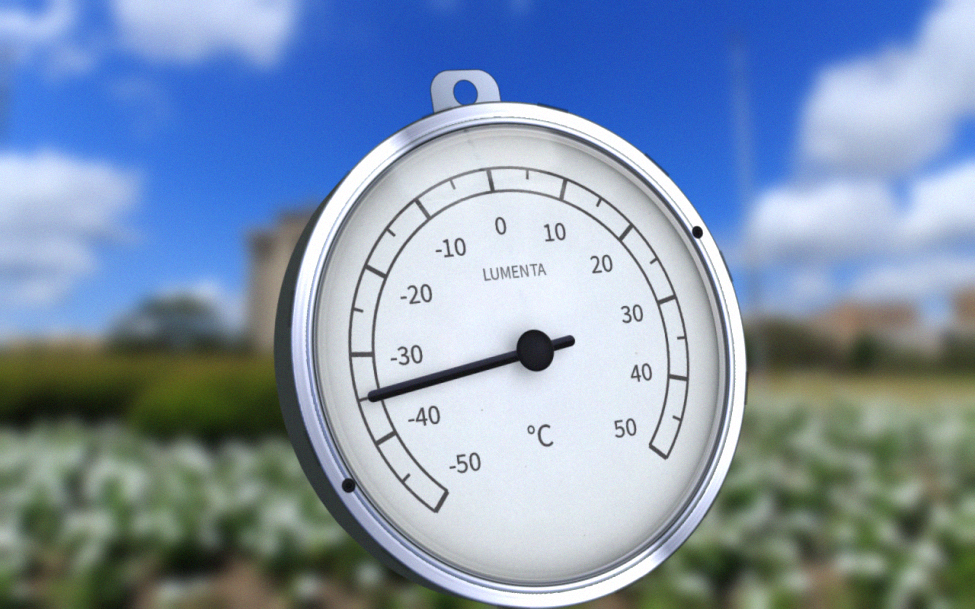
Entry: -35 °C
